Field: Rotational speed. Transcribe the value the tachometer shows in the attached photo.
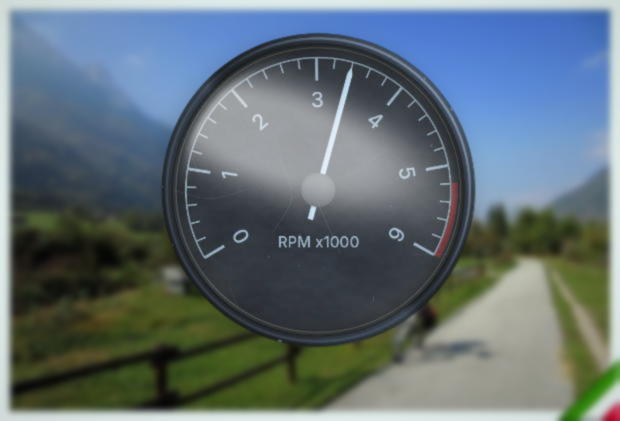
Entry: 3400 rpm
